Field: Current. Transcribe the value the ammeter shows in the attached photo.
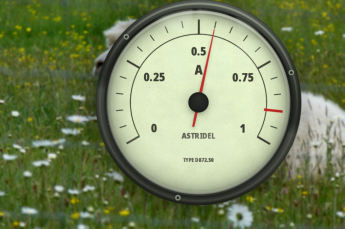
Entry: 0.55 A
